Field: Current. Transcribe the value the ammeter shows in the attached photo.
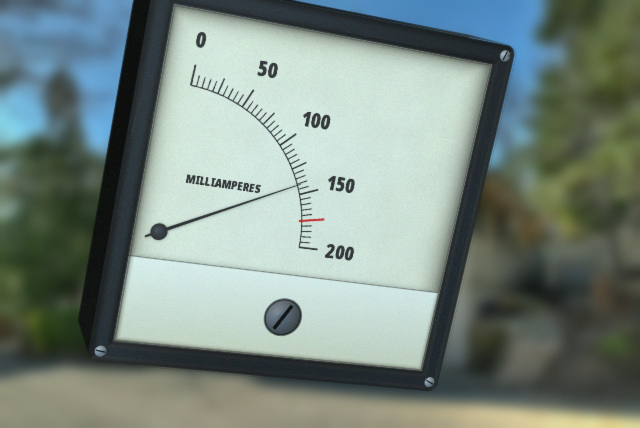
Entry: 140 mA
